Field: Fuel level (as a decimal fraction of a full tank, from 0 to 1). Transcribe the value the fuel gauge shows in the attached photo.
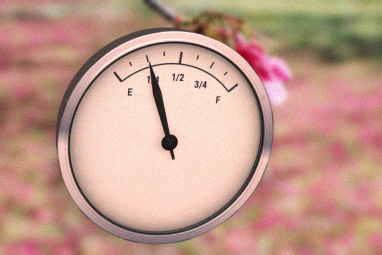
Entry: 0.25
